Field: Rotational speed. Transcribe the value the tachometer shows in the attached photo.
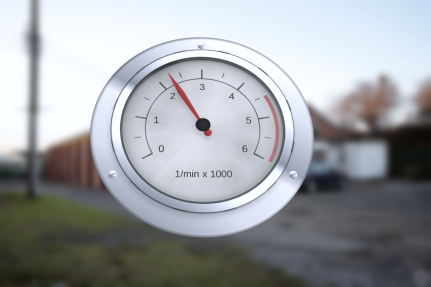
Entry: 2250 rpm
